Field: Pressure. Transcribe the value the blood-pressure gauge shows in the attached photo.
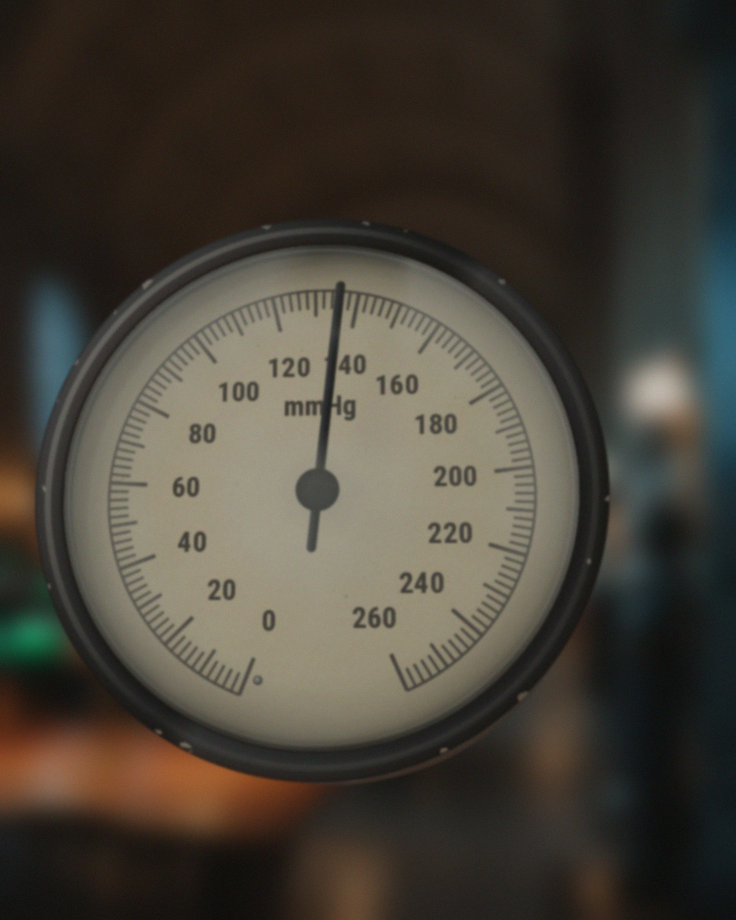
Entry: 136 mmHg
